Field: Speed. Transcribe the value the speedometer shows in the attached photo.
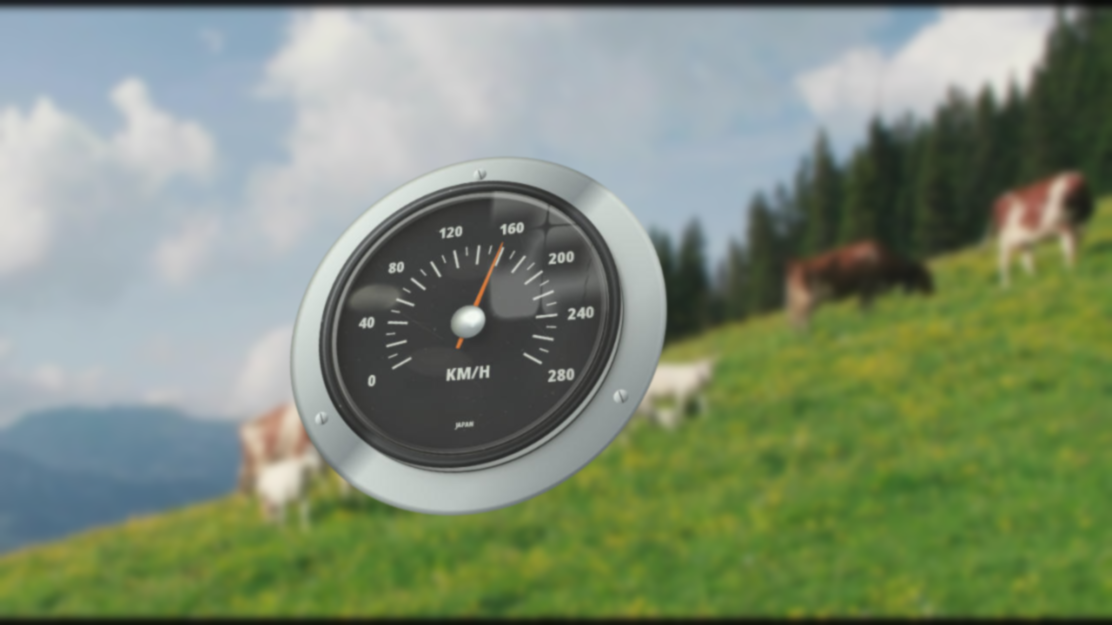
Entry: 160 km/h
